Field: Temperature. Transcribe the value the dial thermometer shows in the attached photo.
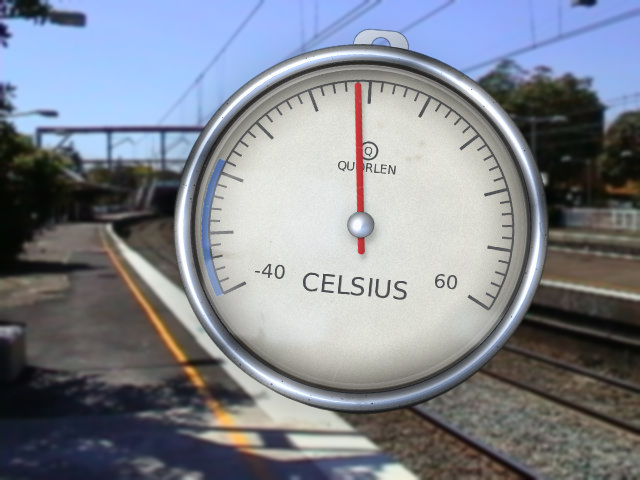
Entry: 8 °C
